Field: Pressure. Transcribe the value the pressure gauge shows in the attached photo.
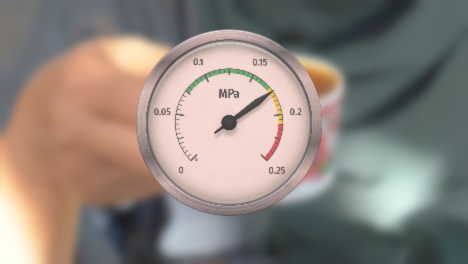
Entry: 0.175 MPa
